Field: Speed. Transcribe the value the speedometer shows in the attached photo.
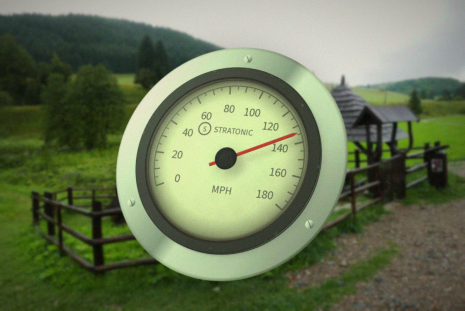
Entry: 135 mph
